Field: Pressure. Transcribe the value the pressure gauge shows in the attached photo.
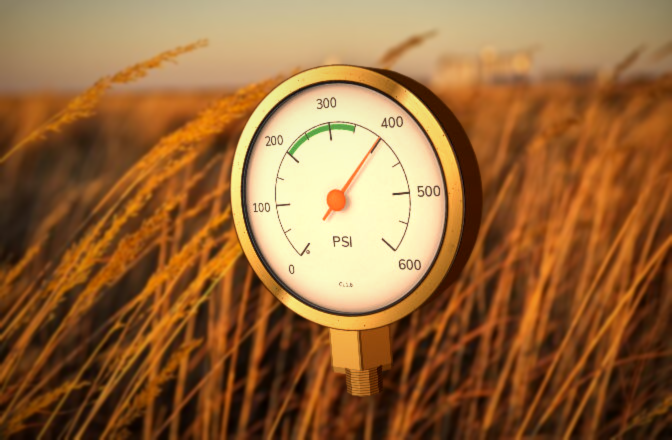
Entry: 400 psi
